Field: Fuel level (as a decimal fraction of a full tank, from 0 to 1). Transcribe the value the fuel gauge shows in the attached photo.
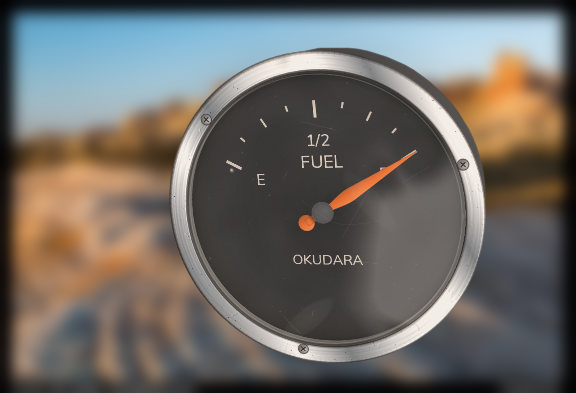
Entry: 1
